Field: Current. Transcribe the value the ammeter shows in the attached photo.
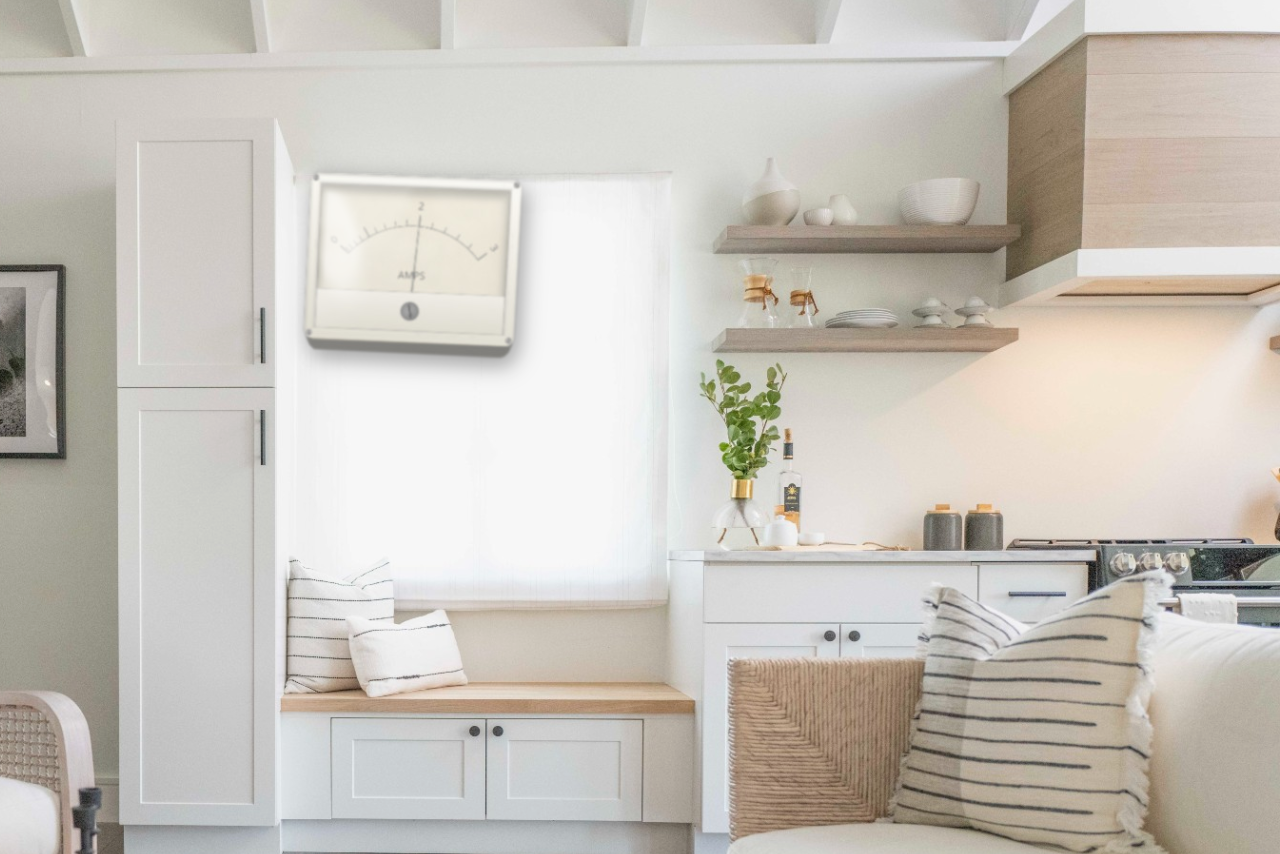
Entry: 2 A
